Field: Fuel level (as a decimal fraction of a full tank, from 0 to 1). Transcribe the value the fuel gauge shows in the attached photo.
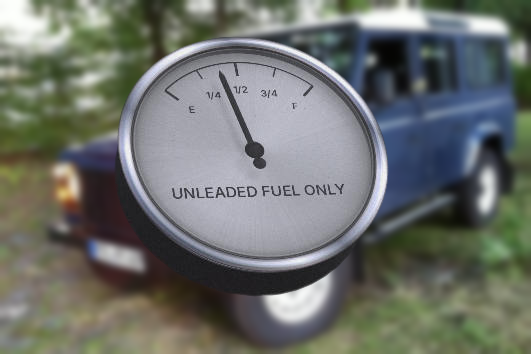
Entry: 0.375
